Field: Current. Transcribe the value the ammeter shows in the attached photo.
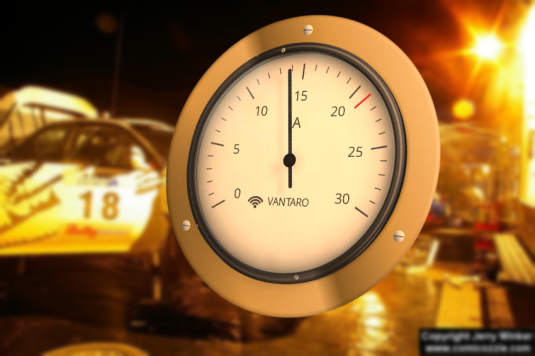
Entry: 14 A
